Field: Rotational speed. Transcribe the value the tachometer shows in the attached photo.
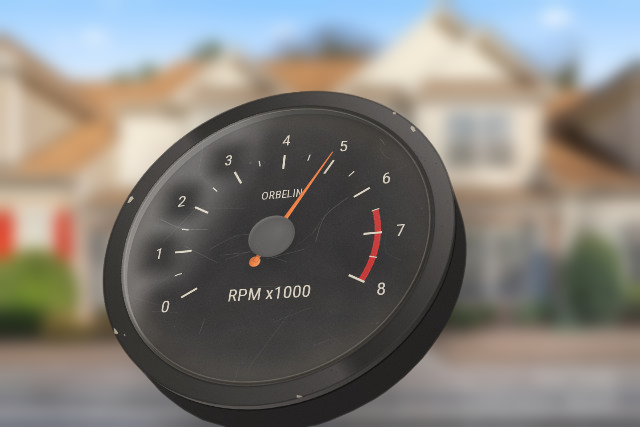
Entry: 5000 rpm
